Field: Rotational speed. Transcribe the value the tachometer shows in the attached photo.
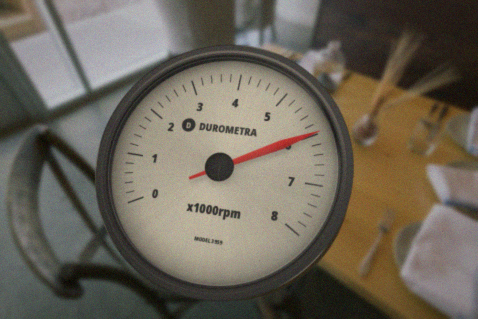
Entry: 6000 rpm
